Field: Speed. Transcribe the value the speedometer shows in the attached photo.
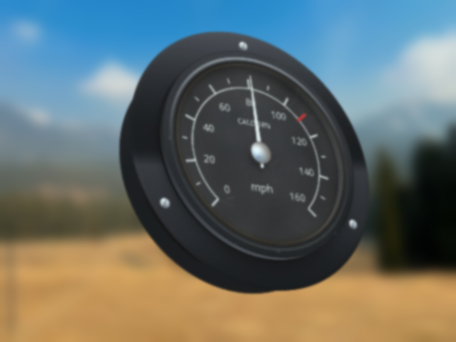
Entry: 80 mph
